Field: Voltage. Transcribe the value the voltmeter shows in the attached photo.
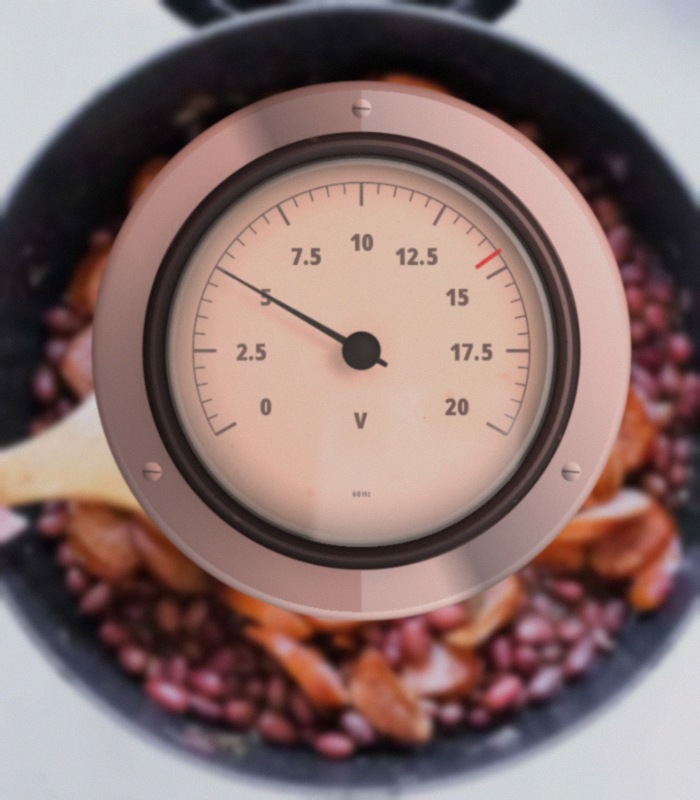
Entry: 5 V
